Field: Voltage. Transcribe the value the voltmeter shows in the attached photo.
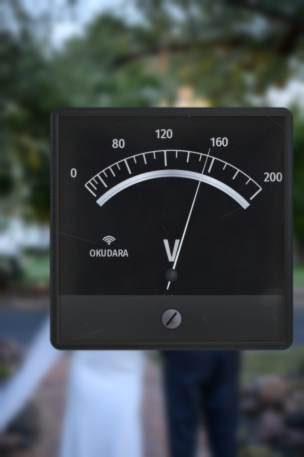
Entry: 155 V
